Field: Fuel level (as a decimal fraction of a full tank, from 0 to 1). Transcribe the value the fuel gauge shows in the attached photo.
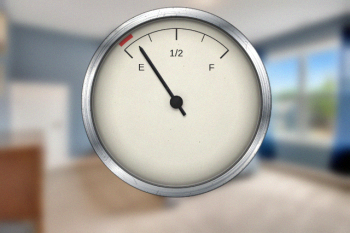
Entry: 0.125
